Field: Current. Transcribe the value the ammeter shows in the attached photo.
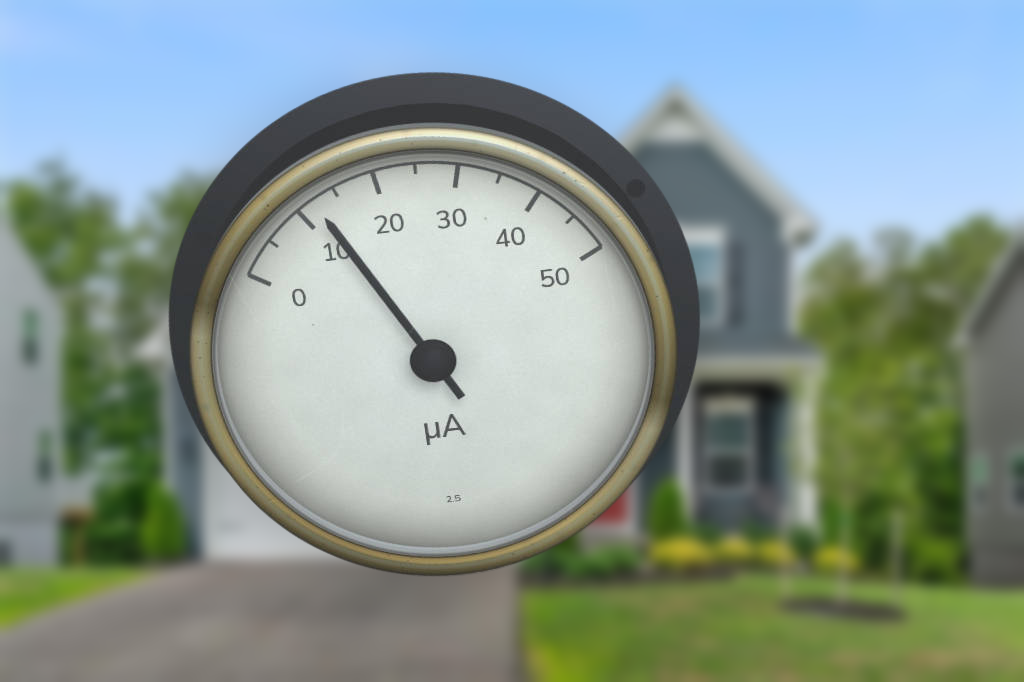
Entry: 12.5 µA
